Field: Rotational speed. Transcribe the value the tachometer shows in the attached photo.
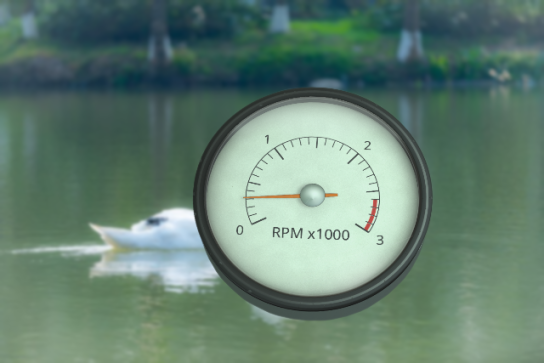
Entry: 300 rpm
